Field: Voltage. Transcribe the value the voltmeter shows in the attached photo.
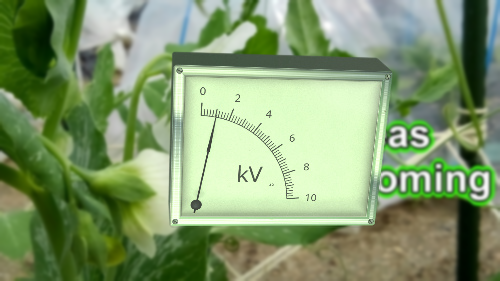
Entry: 1 kV
